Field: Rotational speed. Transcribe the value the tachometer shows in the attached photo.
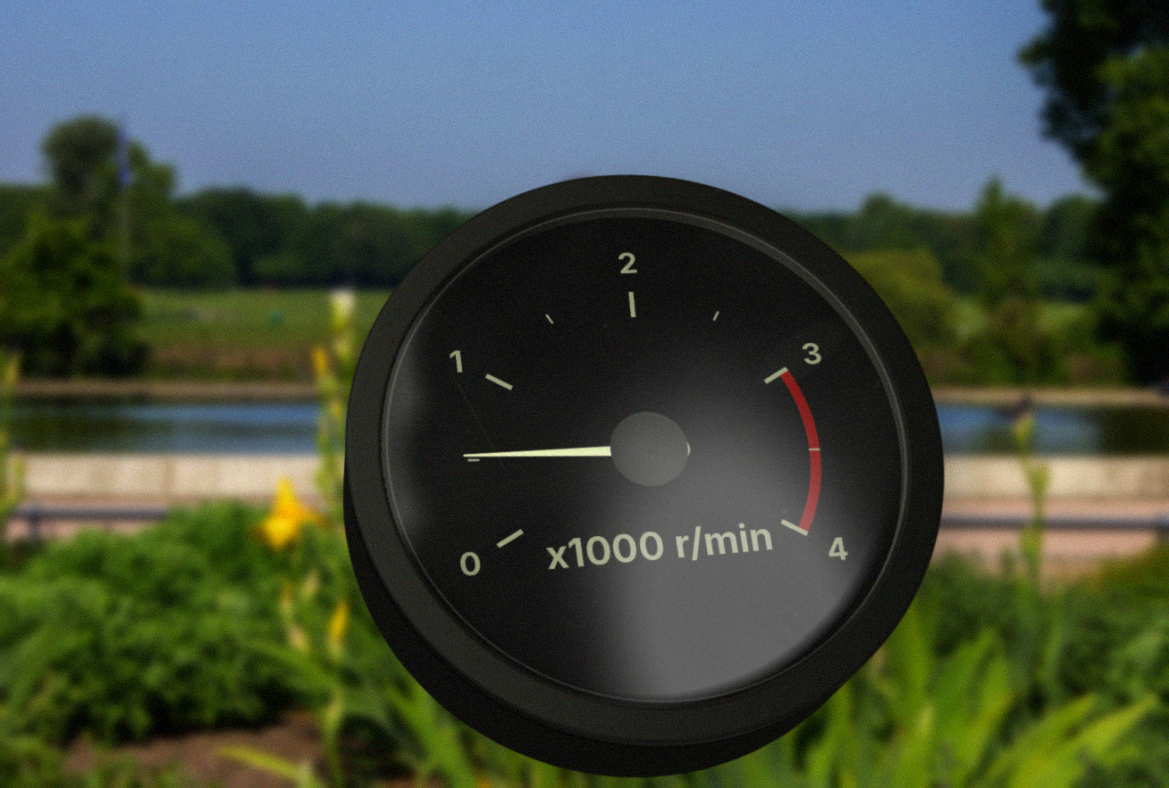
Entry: 500 rpm
